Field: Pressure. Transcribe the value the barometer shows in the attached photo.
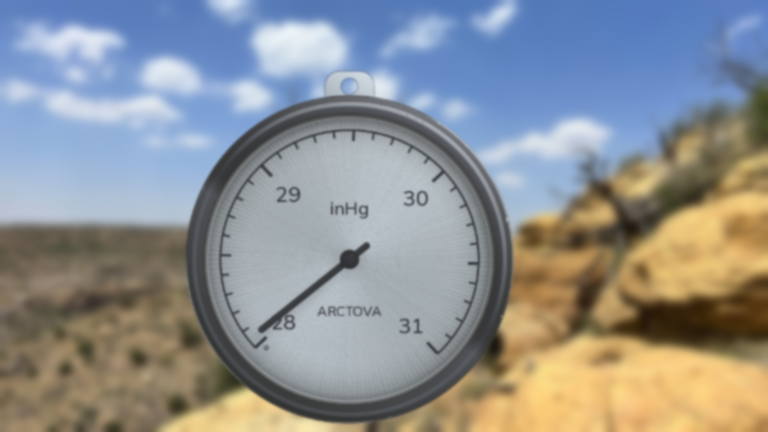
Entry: 28.05 inHg
